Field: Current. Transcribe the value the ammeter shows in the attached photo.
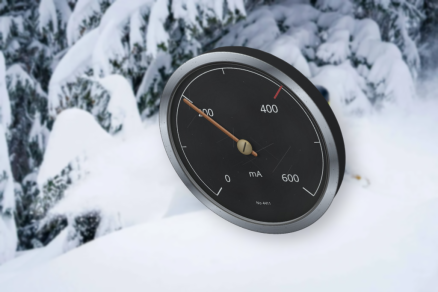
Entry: 200 mA
